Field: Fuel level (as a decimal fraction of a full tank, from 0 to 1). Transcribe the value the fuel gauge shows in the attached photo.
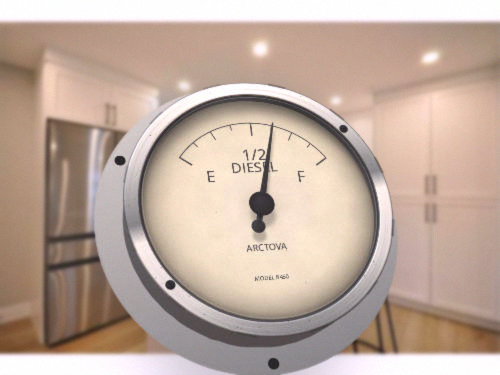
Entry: 0.625
